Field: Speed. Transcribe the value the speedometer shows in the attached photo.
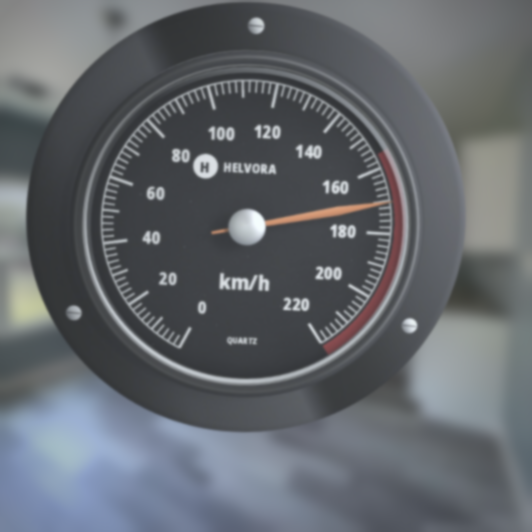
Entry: 170 km/h
